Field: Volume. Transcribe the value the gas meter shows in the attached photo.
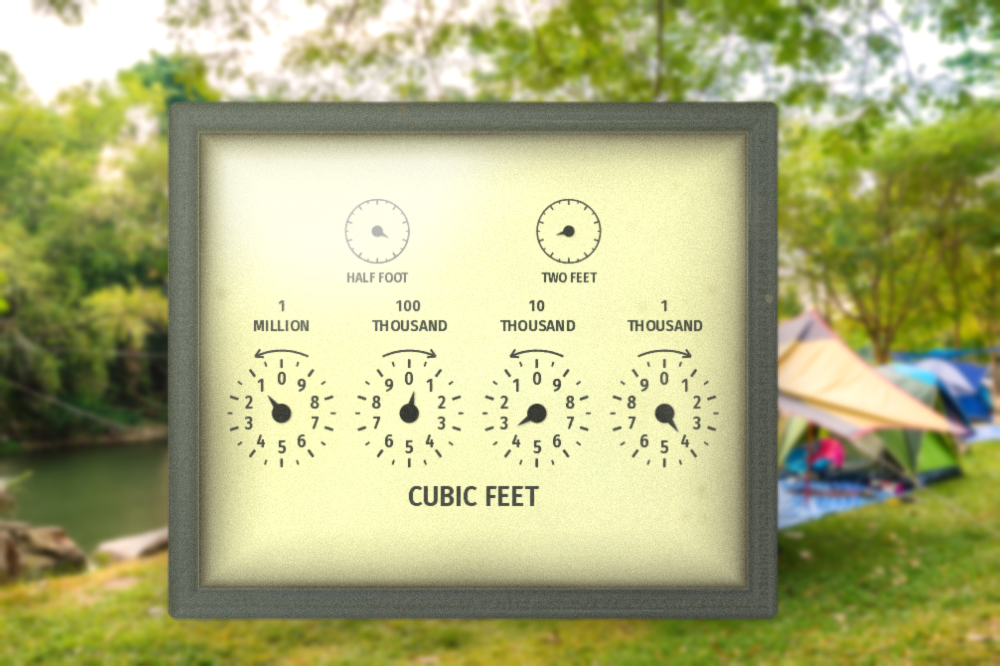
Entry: 103400 ft³
